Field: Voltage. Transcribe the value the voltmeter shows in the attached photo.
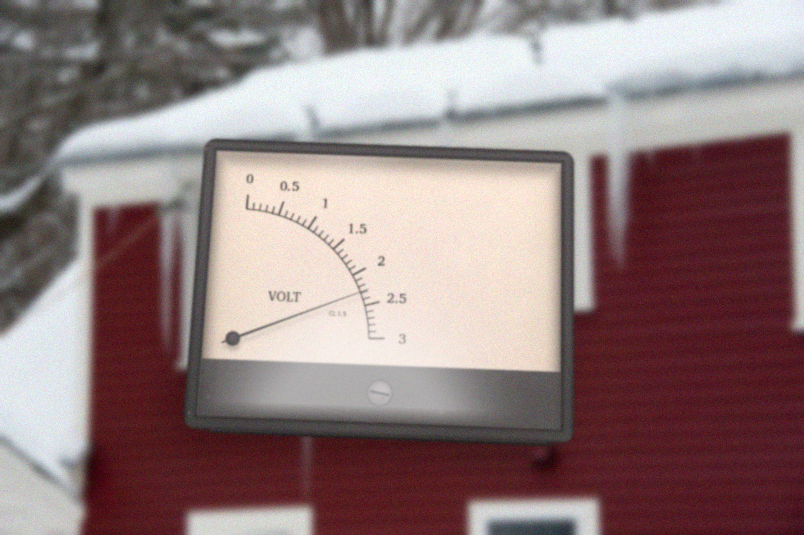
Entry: 2.3 V
